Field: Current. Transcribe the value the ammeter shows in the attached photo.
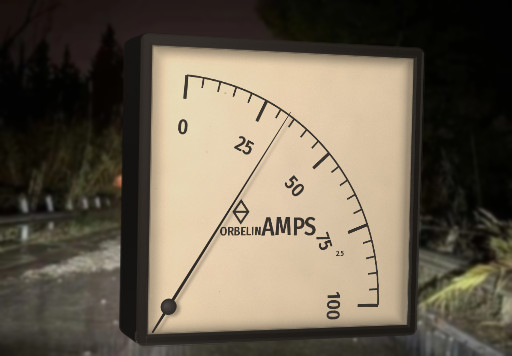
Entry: 32.5 A
